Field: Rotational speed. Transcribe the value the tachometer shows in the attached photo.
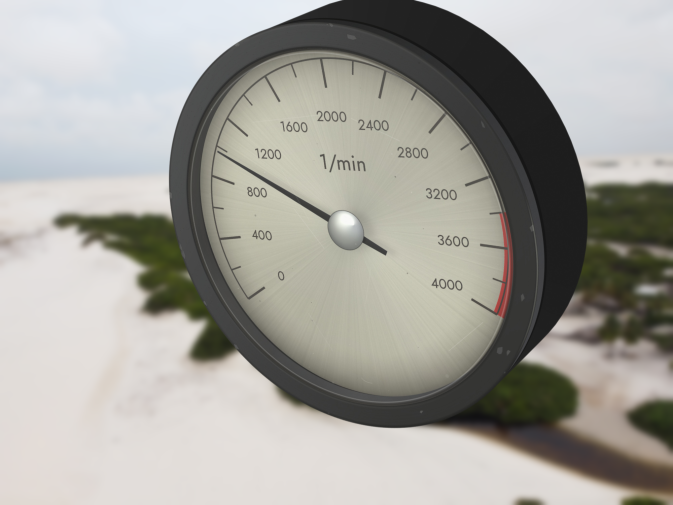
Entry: 1000 rpm
